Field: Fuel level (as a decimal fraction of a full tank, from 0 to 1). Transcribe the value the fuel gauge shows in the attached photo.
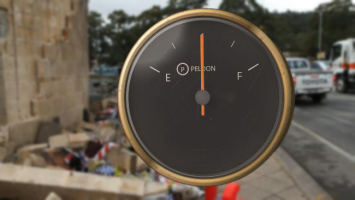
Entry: 0.5
